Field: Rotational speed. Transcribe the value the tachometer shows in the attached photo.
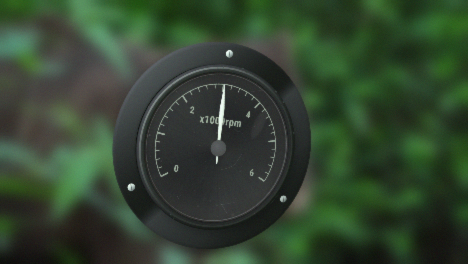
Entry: 3000 rpm
